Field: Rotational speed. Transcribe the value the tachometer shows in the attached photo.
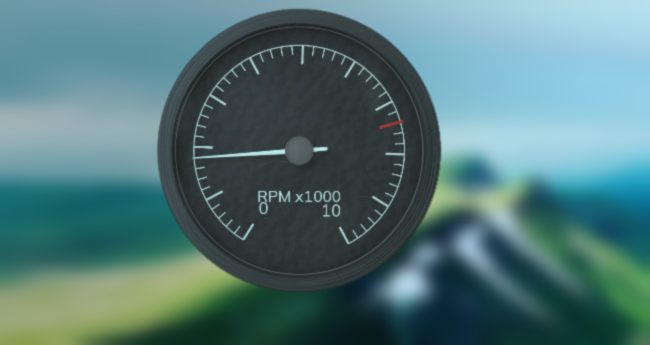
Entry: 1800 rpm
